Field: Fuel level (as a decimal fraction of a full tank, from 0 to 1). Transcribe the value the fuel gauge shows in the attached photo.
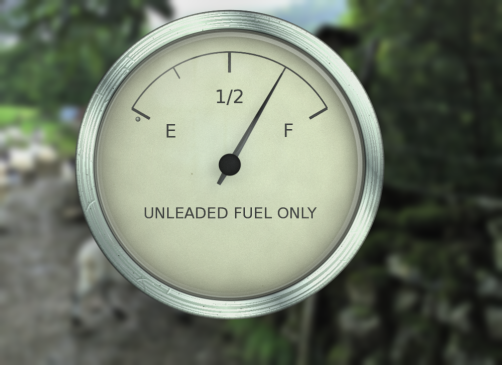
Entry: 0.75
